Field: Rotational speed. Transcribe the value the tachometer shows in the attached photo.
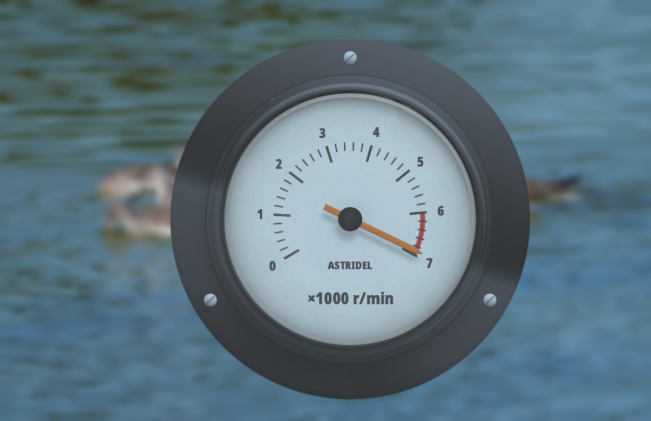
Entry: 6900 rpm
